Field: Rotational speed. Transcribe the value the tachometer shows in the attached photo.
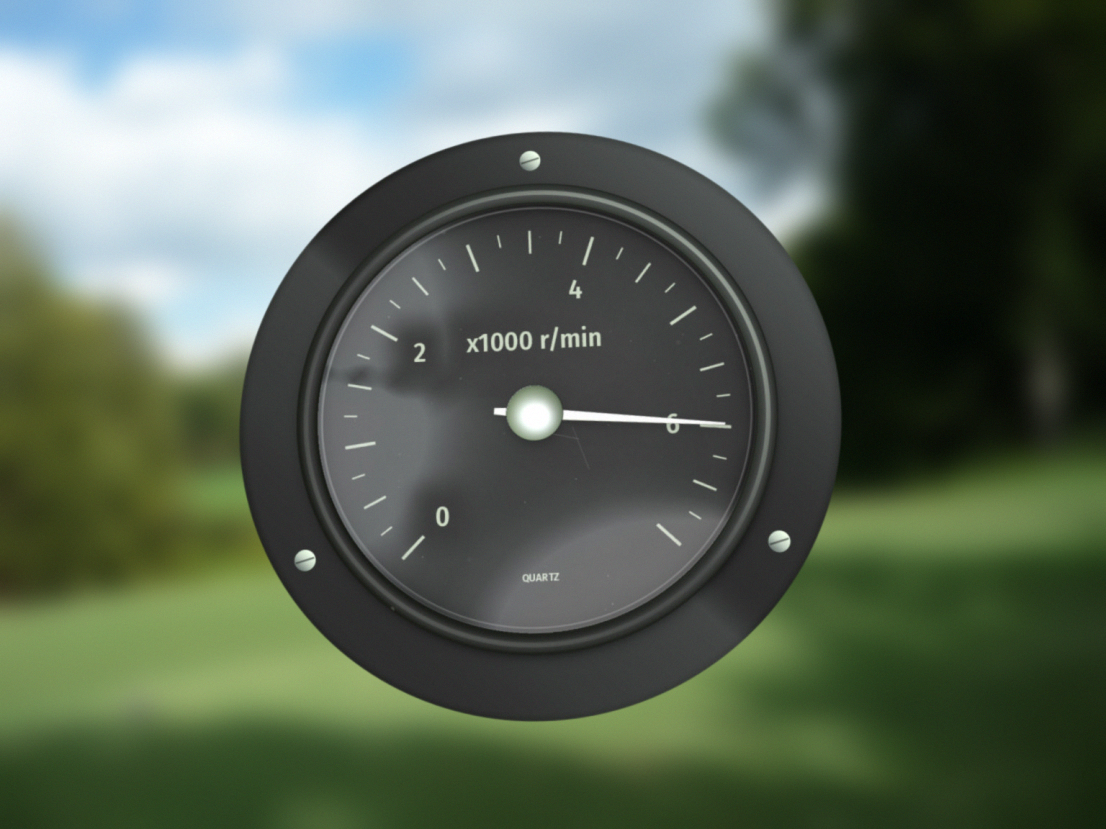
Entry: 6000 rpm
